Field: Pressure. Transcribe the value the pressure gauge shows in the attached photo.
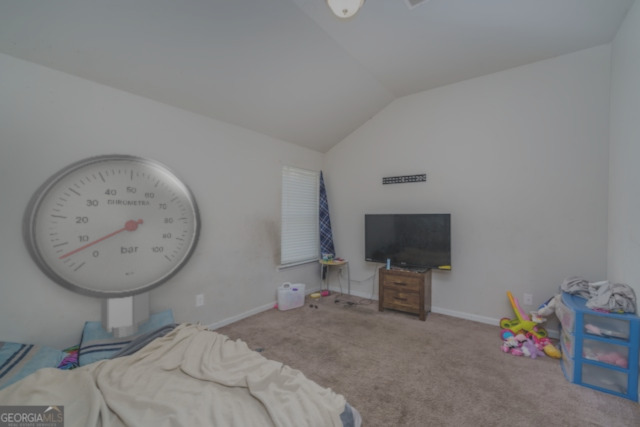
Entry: 6 bar
